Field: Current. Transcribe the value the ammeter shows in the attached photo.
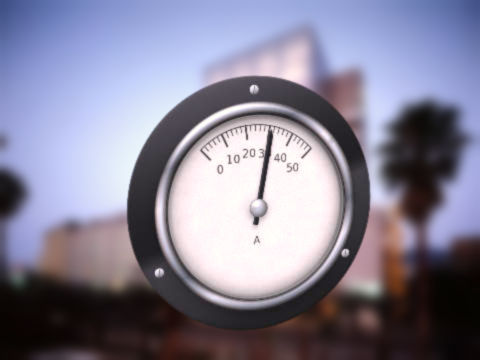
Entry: 30 A
